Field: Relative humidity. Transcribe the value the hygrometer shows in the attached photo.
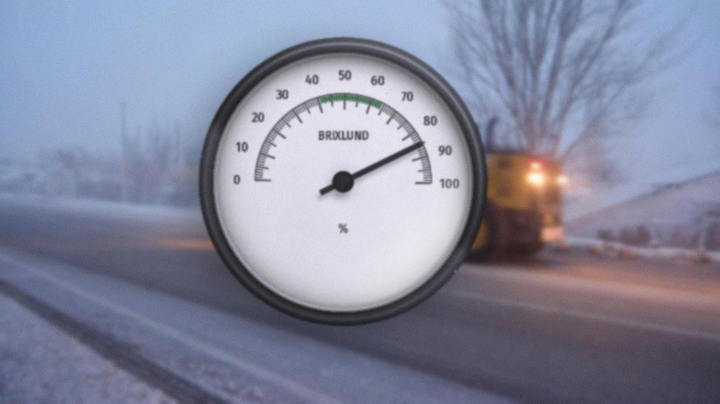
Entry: 85 %
